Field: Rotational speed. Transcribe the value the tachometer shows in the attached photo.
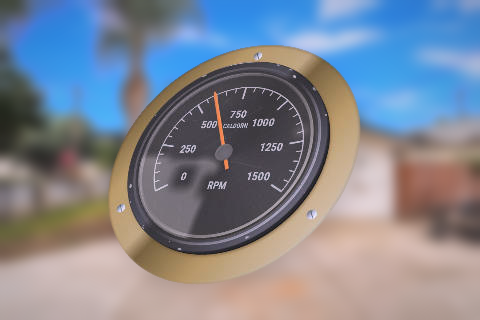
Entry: 600 rpm
